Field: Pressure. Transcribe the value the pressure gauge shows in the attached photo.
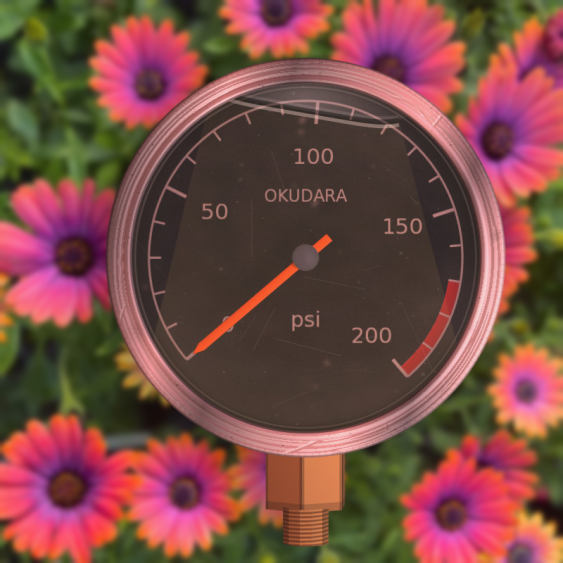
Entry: 0 psi
